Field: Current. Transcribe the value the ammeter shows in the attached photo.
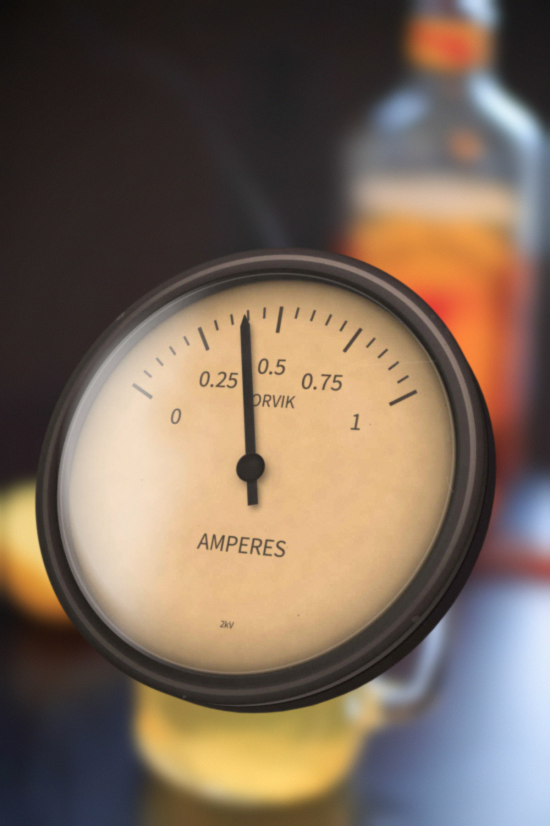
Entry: 0.4 A
